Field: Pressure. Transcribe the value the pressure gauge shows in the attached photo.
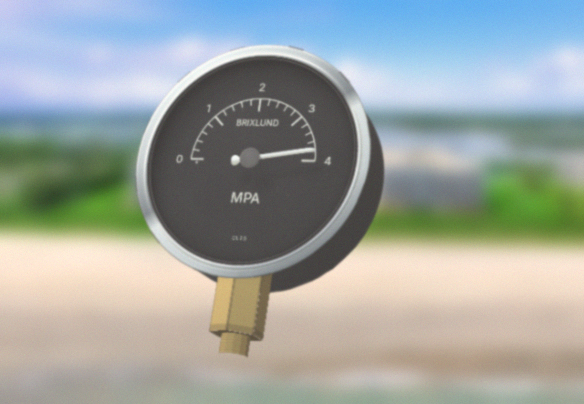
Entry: 3.8 MPa
